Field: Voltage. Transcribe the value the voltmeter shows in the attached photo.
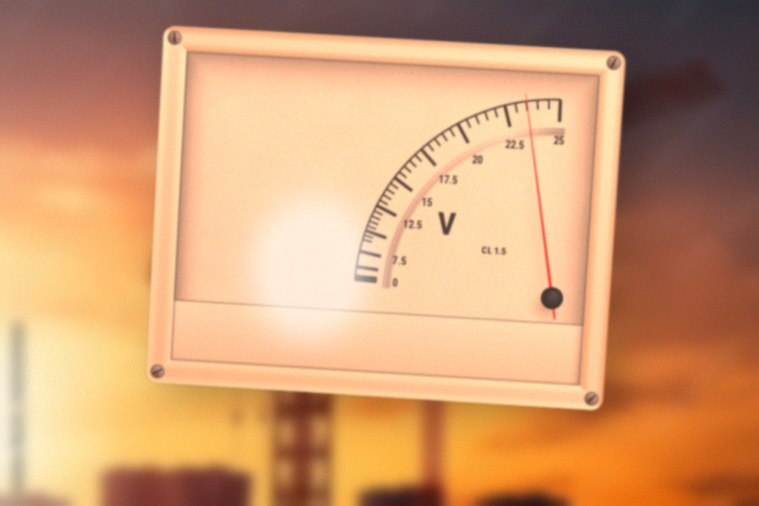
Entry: 23.5 V
